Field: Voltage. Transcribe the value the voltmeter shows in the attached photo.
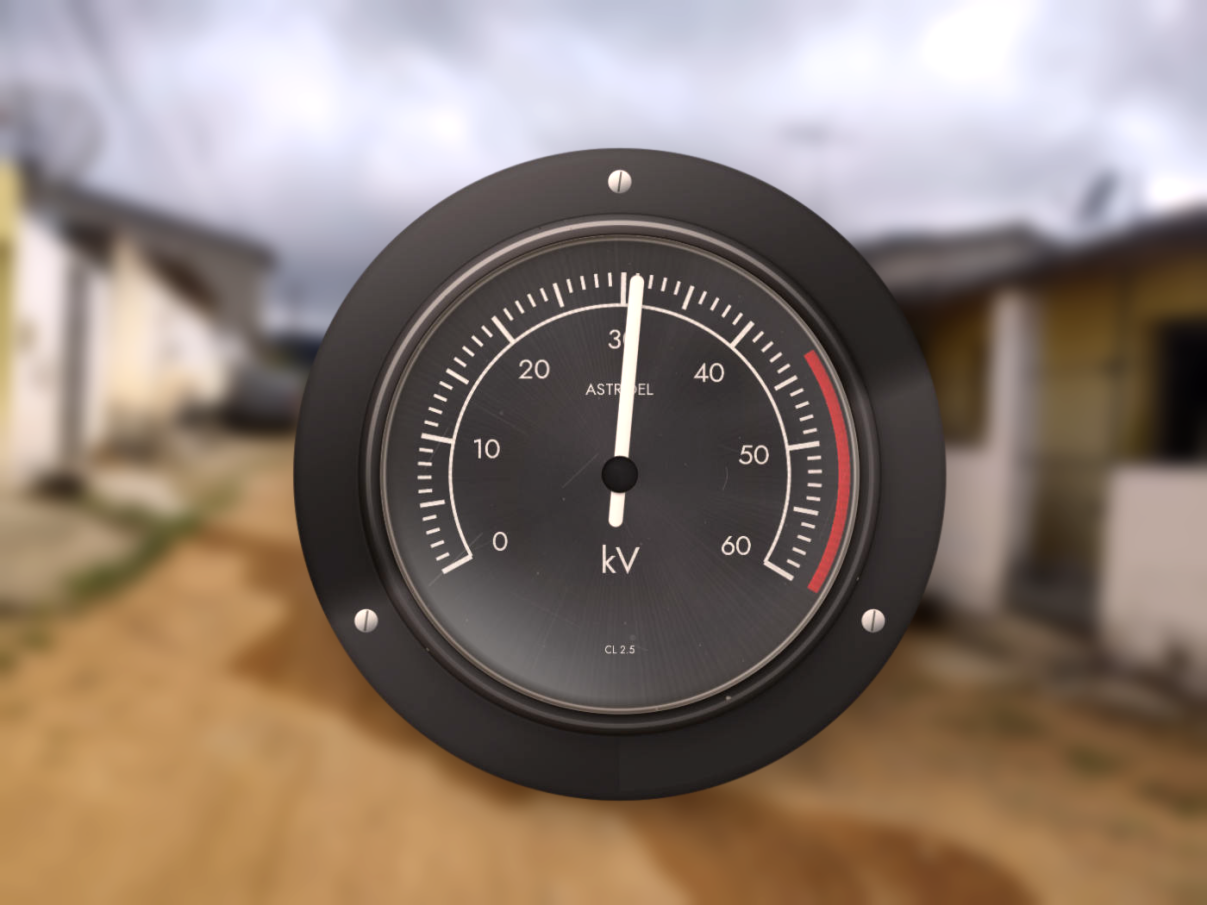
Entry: 31 kV
